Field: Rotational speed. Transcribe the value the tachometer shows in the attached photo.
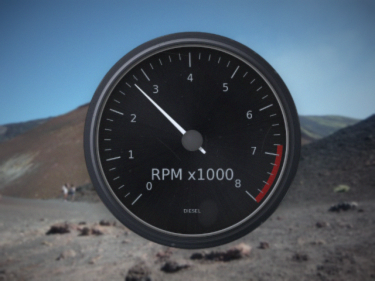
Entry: 2700 rpm
